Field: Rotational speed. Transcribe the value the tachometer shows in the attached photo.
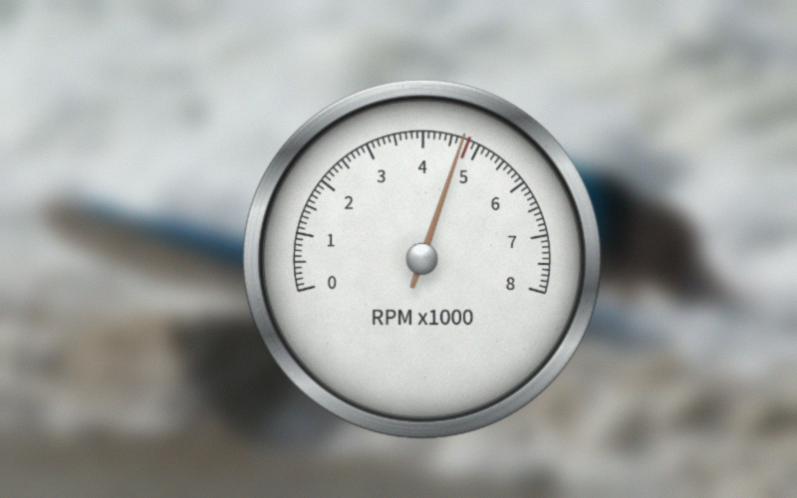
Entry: 4700 rpm
